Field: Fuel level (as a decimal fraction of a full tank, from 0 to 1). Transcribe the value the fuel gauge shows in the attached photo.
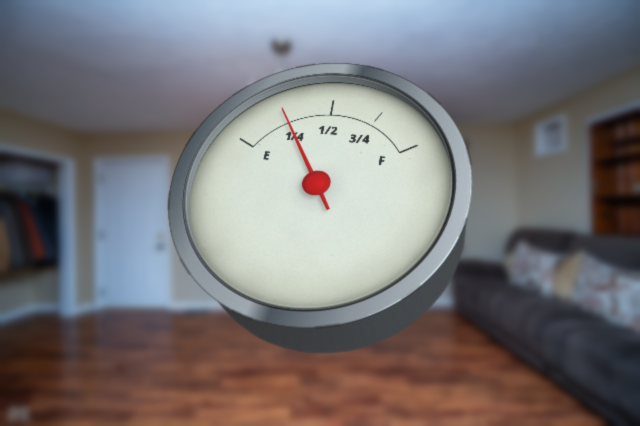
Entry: 0.25
